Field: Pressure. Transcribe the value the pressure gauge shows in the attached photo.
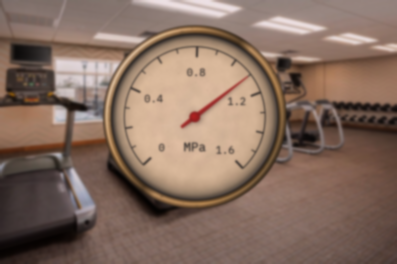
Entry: 1.1 MPa
